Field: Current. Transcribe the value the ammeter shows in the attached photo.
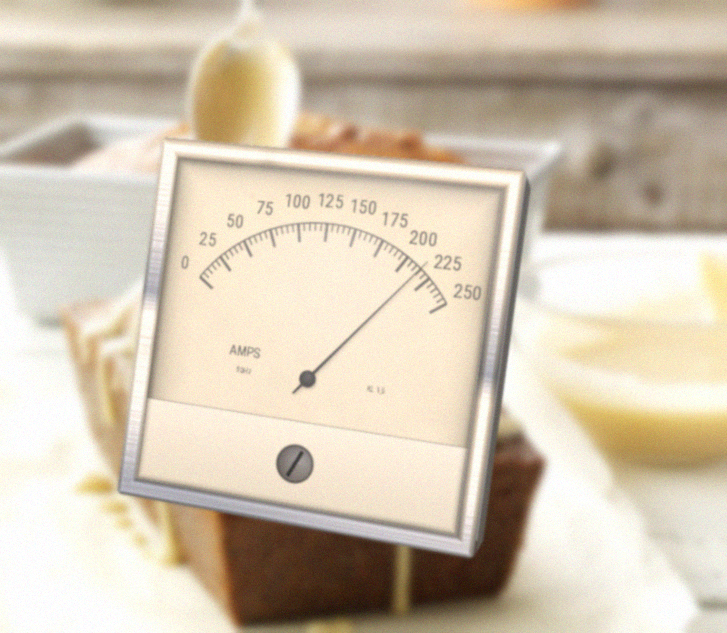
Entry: 215 A
